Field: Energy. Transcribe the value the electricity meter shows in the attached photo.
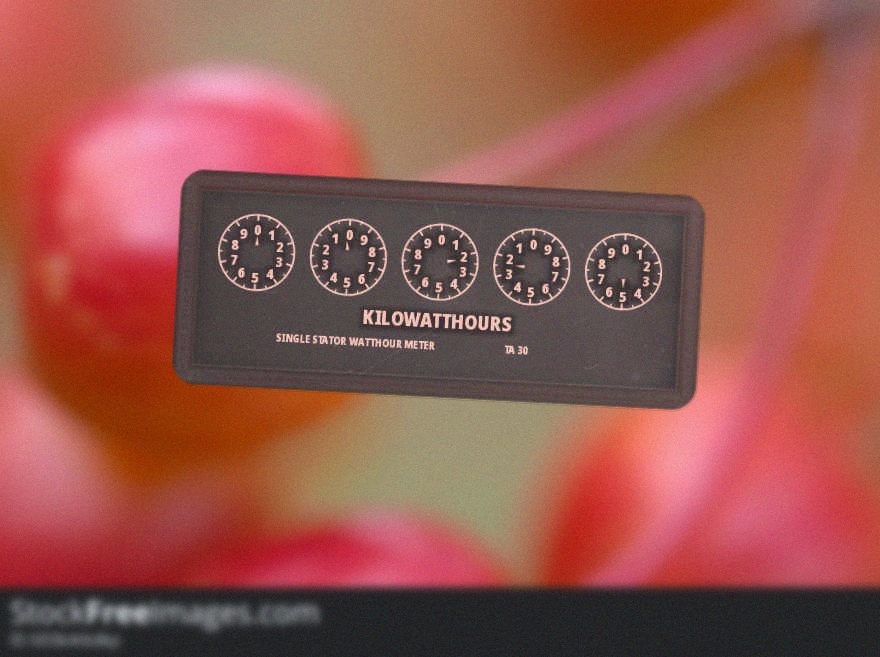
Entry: 225 kWh
